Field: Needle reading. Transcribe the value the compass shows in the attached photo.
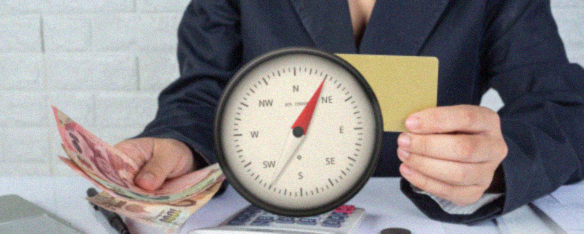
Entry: 30 °
